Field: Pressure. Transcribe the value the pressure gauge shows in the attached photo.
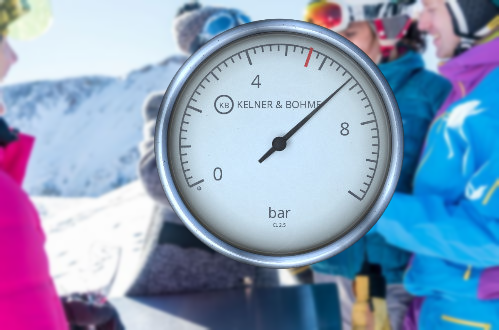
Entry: 6.8 bar
